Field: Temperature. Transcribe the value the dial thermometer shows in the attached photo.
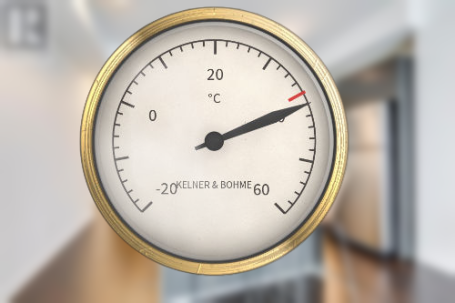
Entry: 40 °C
